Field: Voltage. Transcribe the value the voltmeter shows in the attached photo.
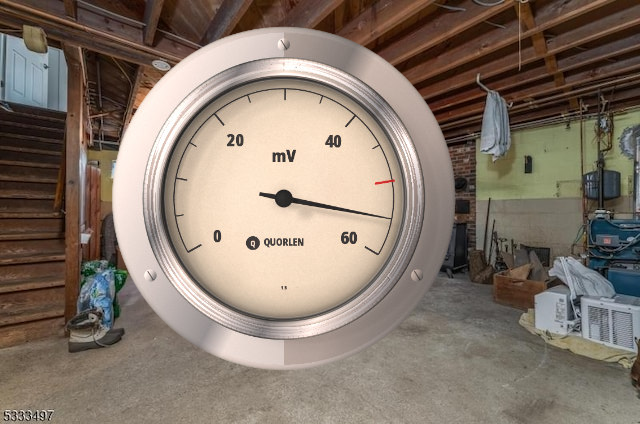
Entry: 55 mV
